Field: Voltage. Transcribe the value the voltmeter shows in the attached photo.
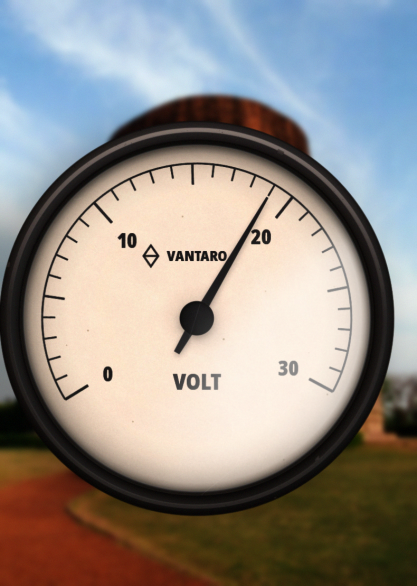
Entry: 19 V
